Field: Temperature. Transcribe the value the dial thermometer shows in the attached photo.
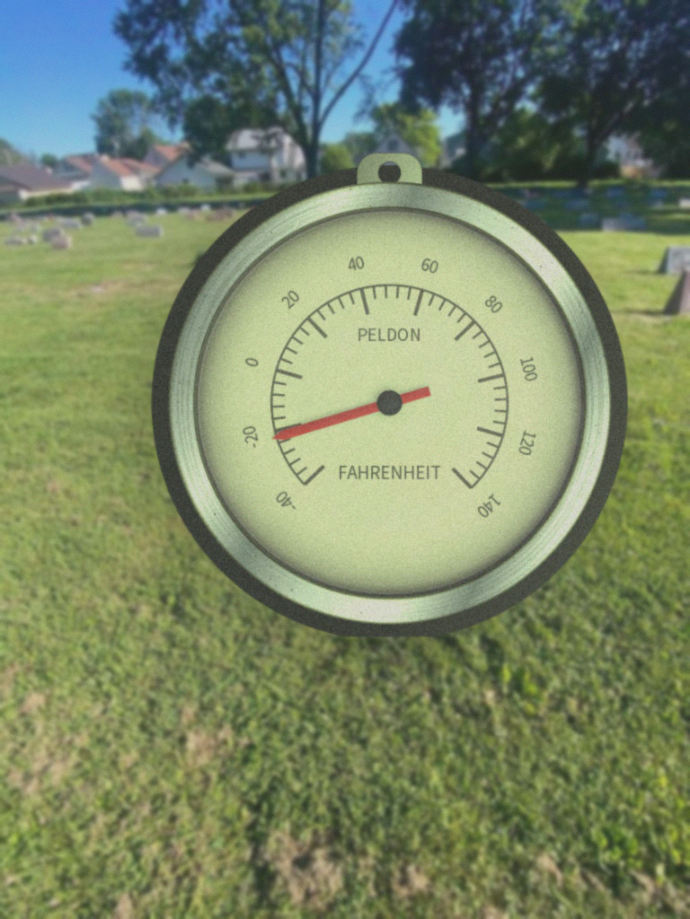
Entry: -22 °F
